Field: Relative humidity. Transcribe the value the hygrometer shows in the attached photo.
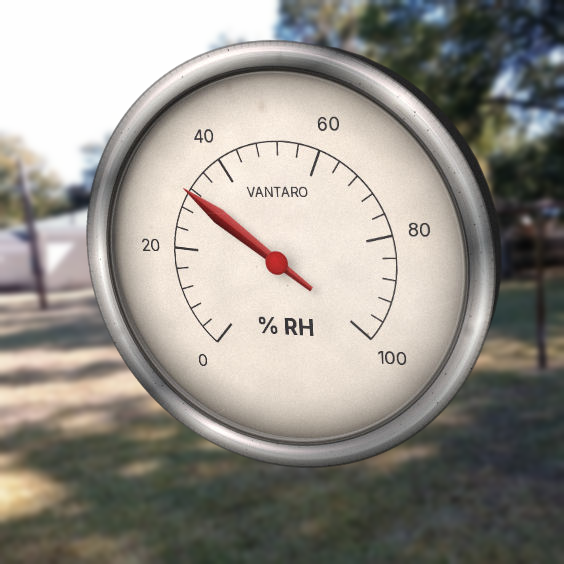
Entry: 32 %
